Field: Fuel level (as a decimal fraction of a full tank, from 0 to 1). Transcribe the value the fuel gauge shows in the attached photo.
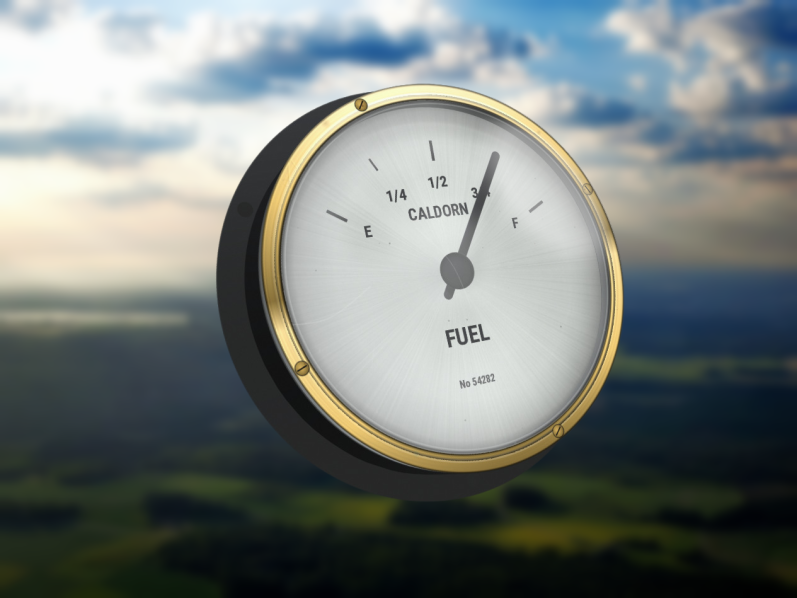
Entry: 0.75
